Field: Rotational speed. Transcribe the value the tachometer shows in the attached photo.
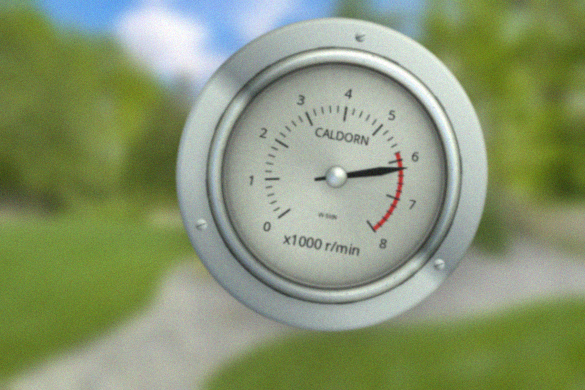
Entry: 6200 rpm
